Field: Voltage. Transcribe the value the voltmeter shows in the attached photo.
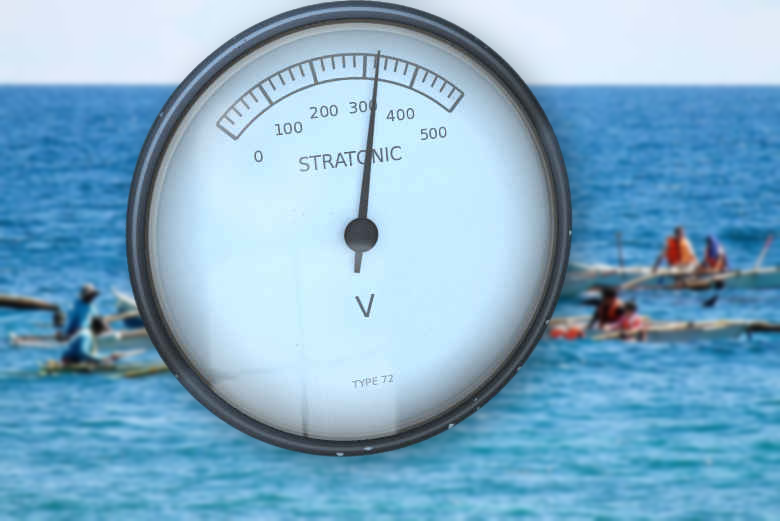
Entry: 320 V
